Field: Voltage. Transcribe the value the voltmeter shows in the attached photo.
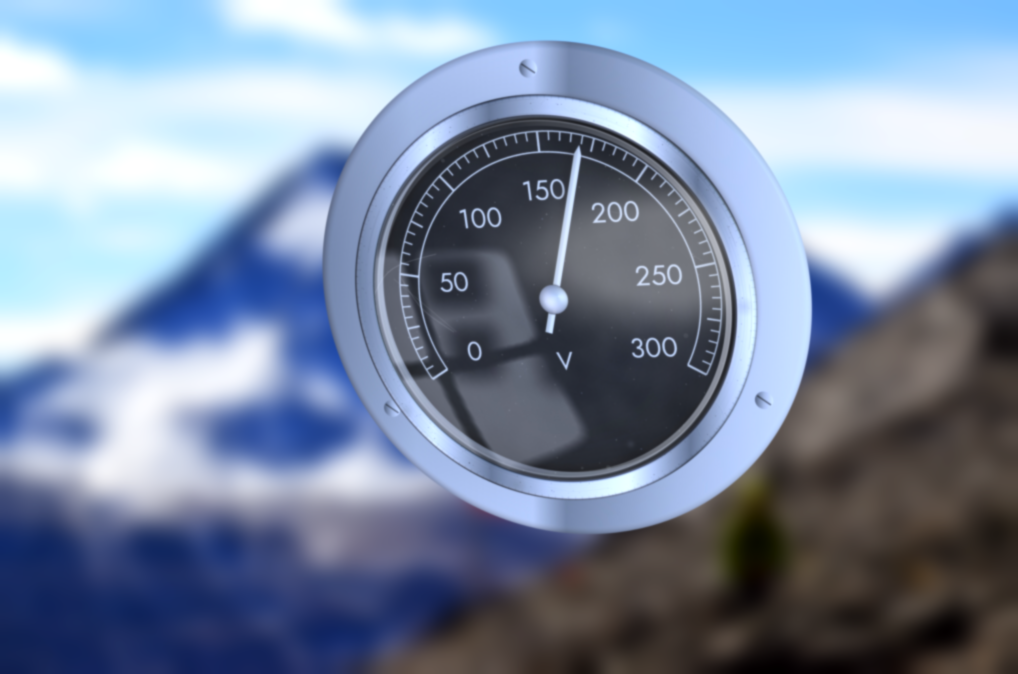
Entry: 170 V
